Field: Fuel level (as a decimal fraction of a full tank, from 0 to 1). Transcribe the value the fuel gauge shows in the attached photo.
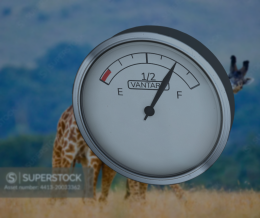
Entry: 0.75
